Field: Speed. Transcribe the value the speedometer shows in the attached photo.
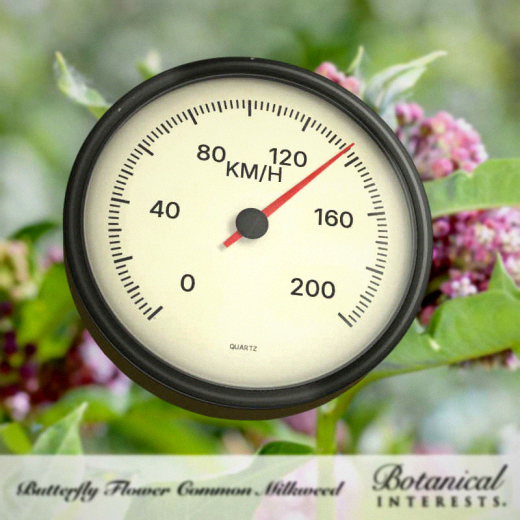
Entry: 136 km/h
